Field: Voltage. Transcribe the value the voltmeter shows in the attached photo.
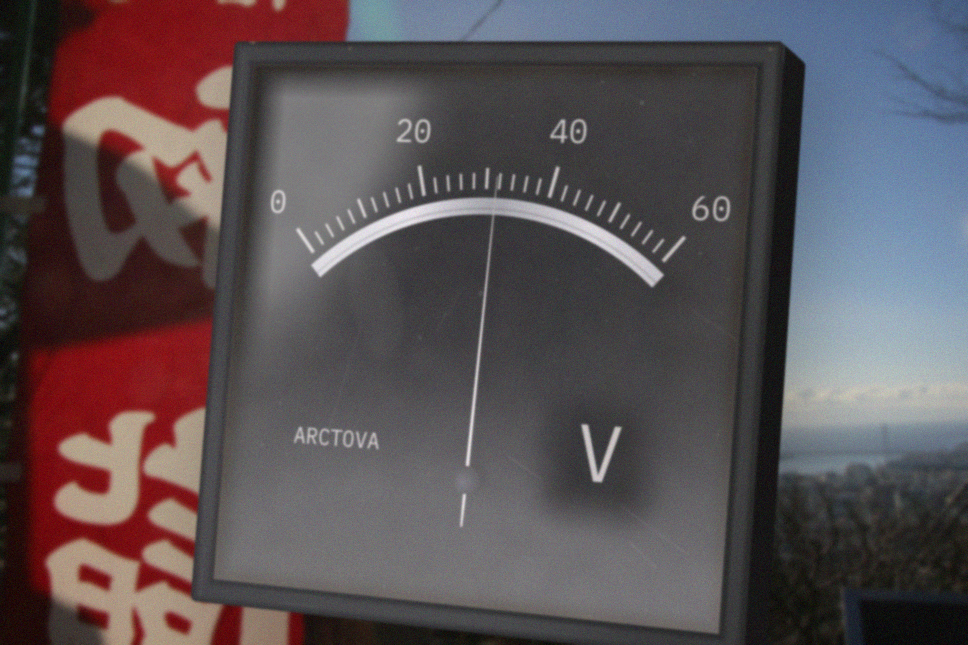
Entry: 32 V
